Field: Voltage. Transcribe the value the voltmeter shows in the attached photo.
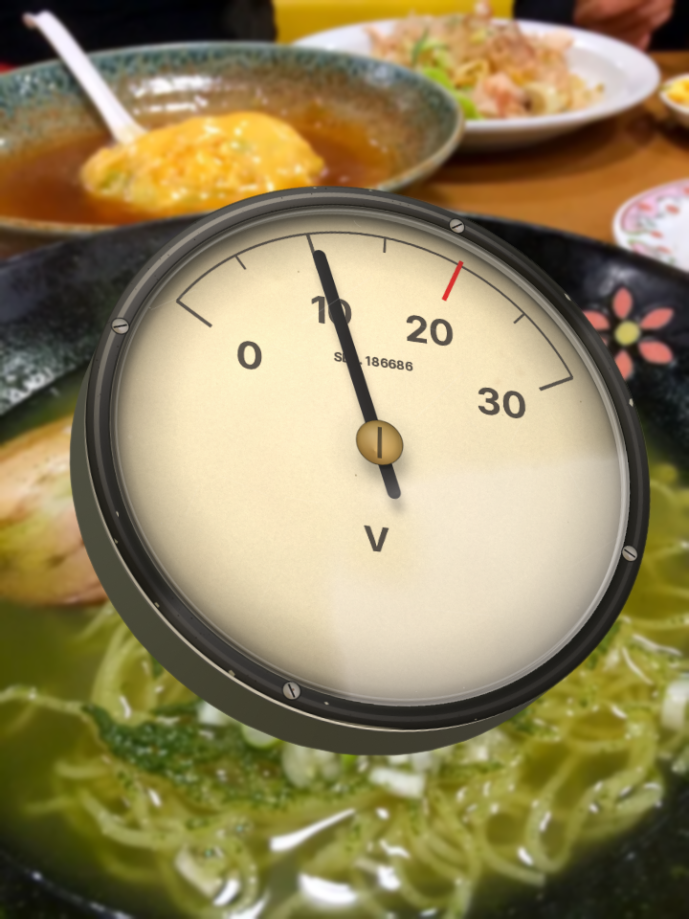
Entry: 10 V
